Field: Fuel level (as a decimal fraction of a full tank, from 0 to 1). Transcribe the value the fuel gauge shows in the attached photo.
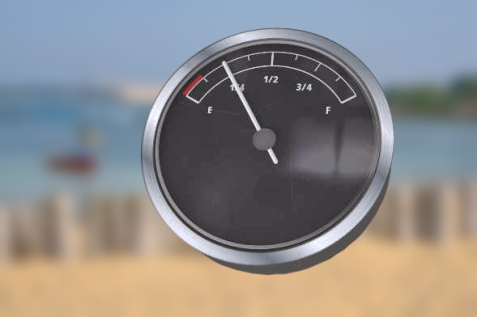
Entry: 0.25
